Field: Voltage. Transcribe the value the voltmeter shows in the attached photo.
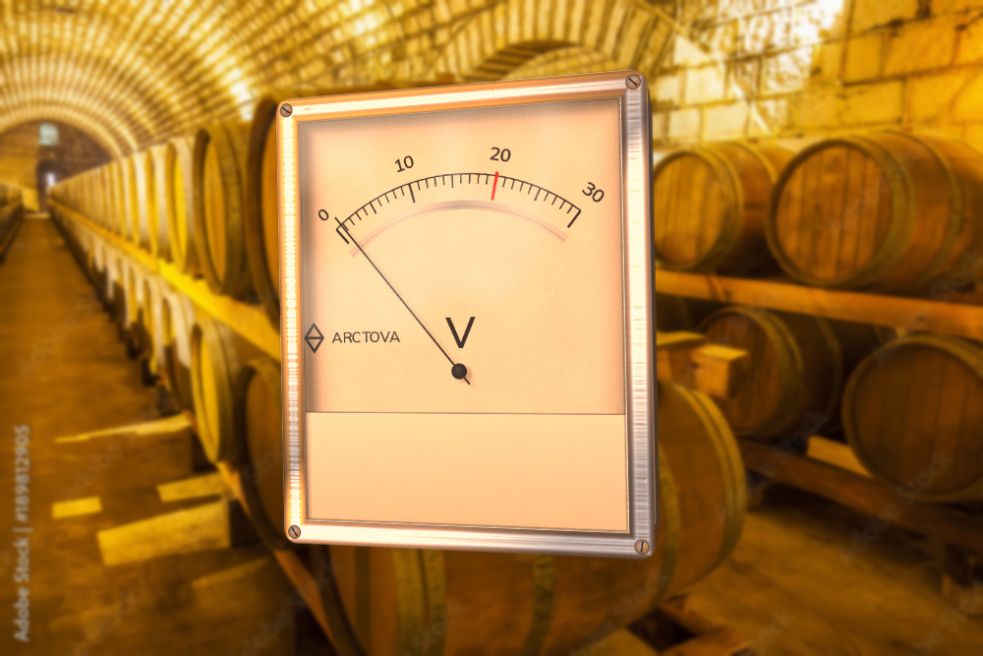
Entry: 1 V
